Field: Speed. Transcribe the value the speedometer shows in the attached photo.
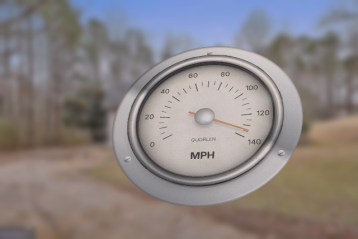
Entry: 135 mph
